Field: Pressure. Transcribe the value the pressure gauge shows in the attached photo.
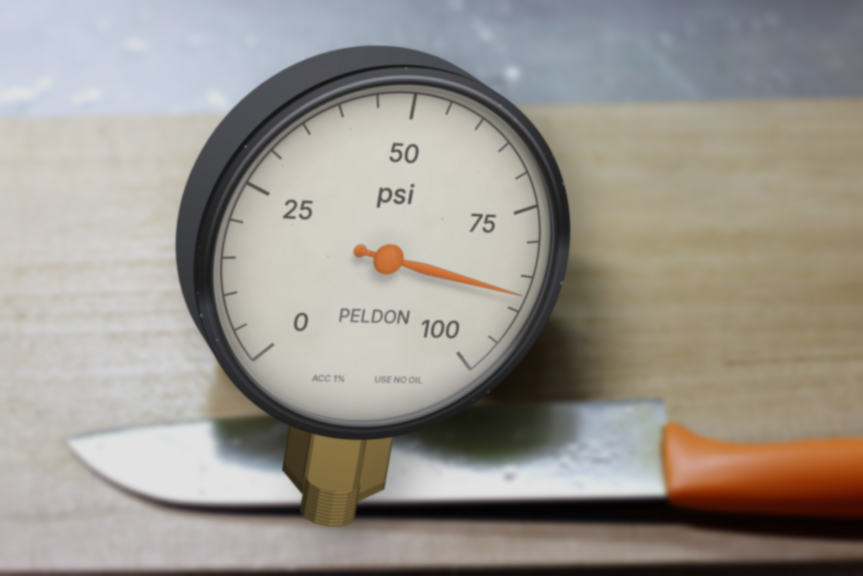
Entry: 87.5 psi
